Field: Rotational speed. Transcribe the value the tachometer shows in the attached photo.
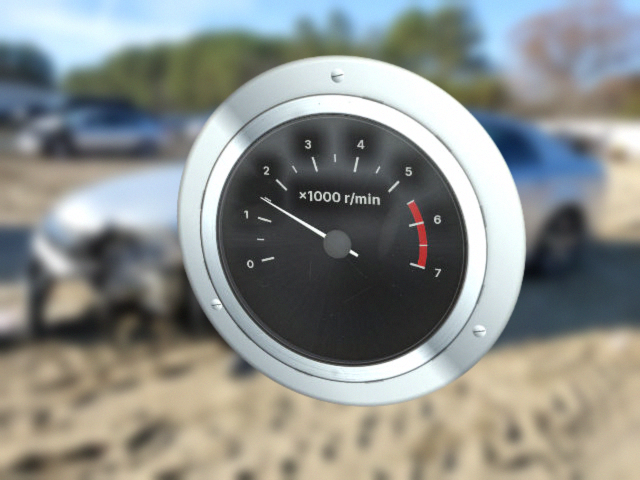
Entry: 1500 rpm
